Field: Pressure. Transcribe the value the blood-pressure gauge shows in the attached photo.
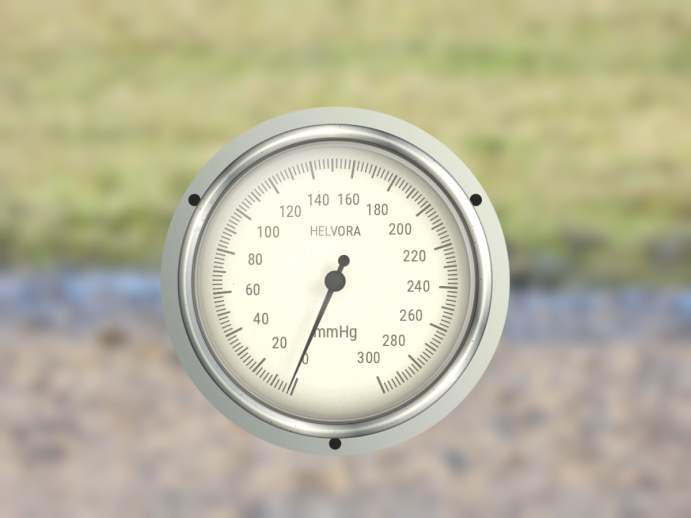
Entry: 2 mmHg
